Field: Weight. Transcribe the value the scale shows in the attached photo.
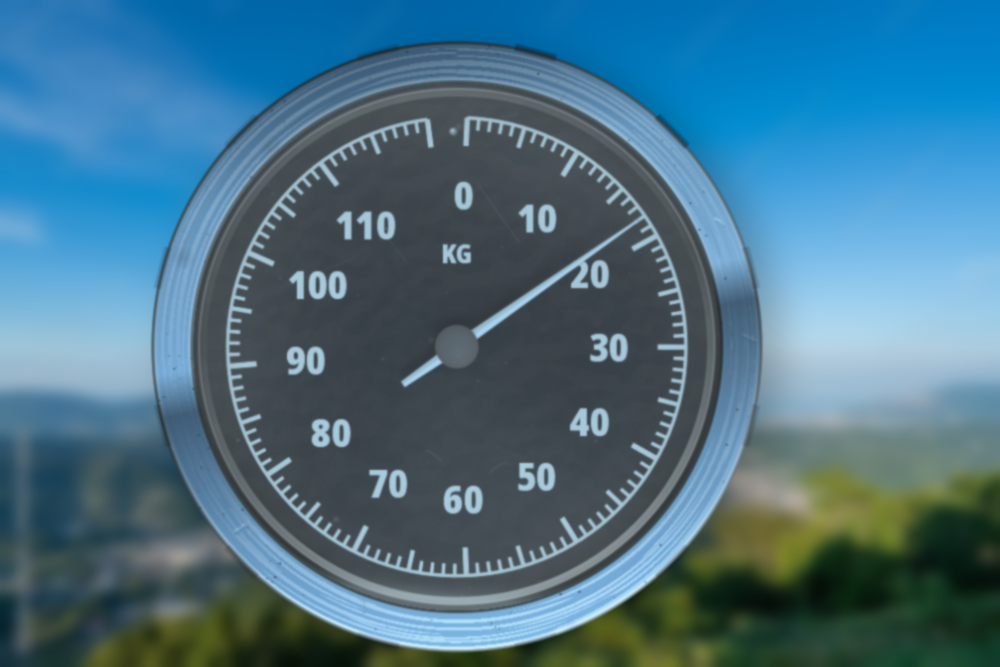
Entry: 18 kg
